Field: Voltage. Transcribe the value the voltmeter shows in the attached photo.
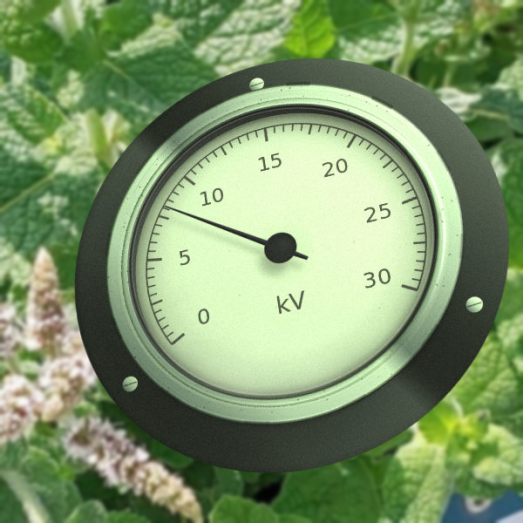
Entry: 8 kV
